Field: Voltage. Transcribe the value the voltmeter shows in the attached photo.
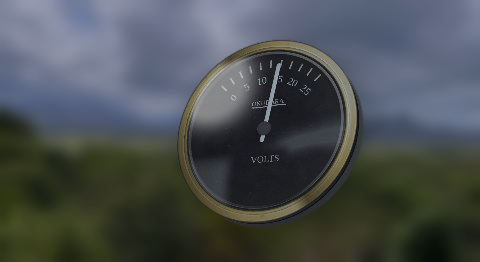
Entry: 15 V
